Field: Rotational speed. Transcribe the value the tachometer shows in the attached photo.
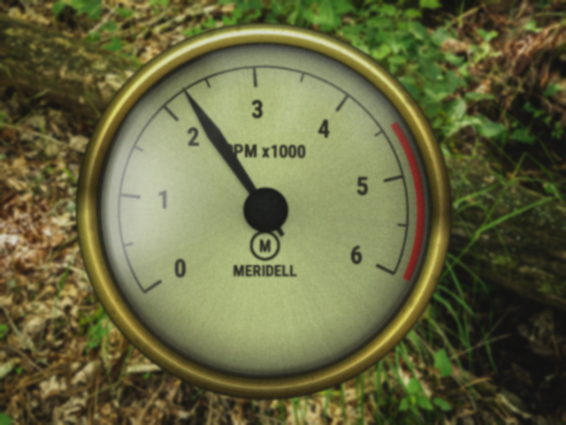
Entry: 2250 rpm
